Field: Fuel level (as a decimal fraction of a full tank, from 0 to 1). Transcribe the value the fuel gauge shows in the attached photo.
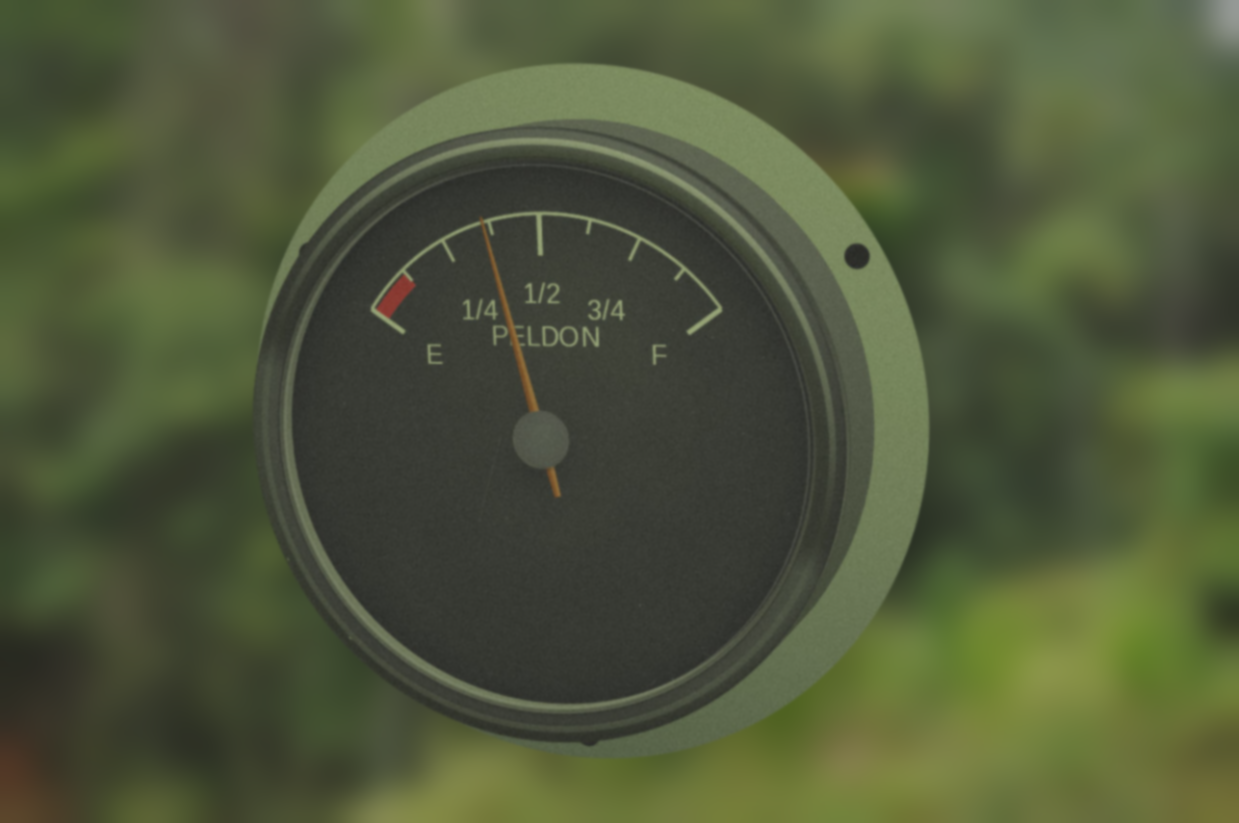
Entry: 0.375
